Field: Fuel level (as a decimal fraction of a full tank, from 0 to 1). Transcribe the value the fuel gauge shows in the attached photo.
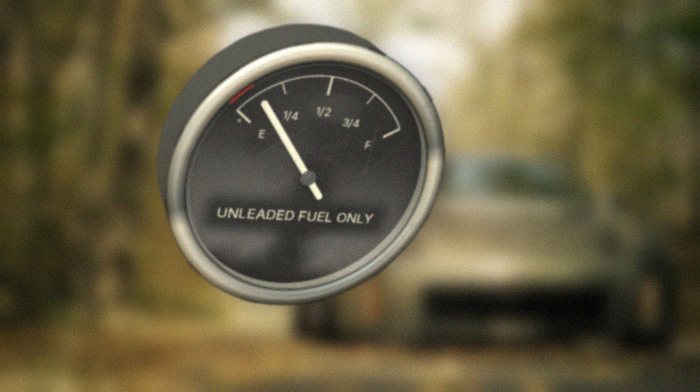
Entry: 0.125
